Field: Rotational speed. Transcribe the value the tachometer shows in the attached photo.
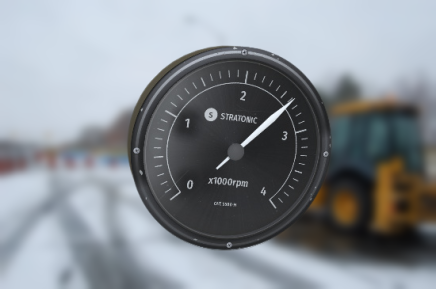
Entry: 2600 rpm
